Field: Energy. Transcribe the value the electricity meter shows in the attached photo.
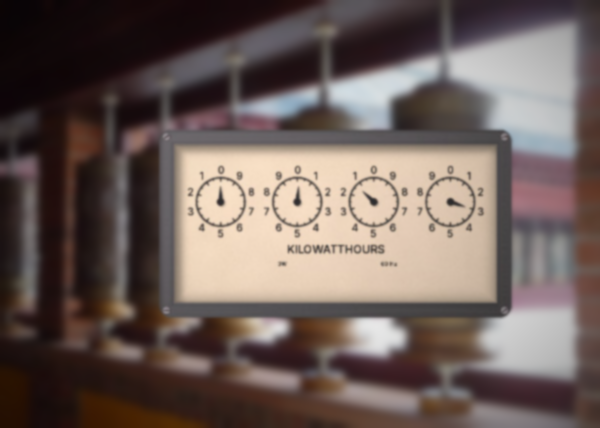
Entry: 13 kWh
